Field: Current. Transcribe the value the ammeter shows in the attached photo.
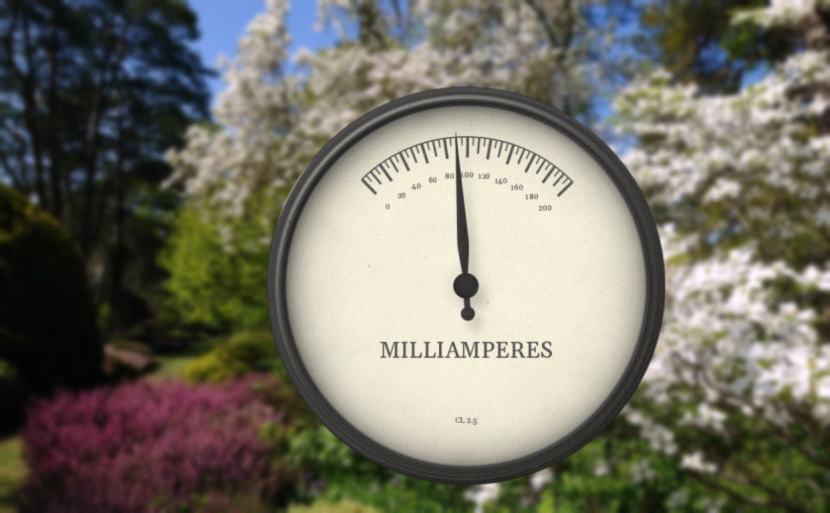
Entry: 90 mA
